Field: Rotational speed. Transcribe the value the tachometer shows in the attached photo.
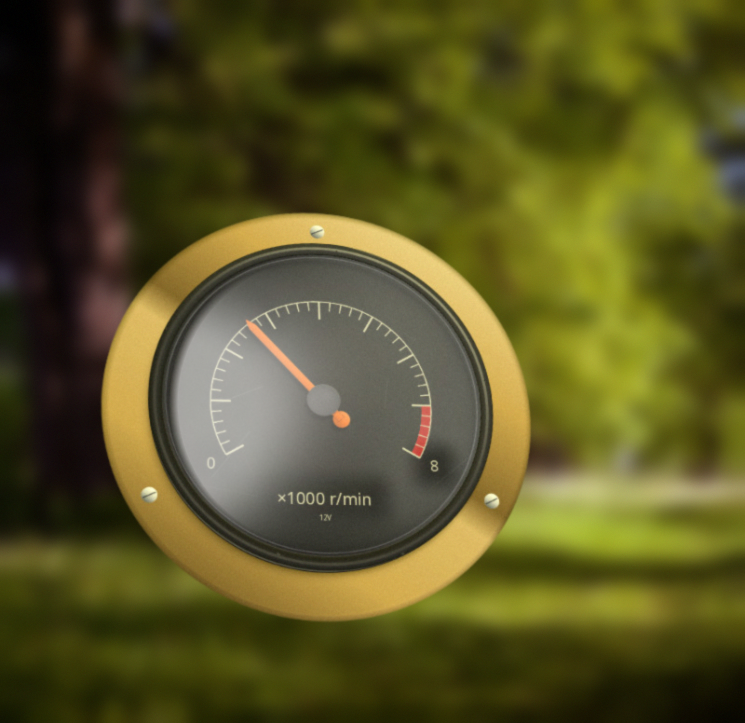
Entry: 2600 rpm
